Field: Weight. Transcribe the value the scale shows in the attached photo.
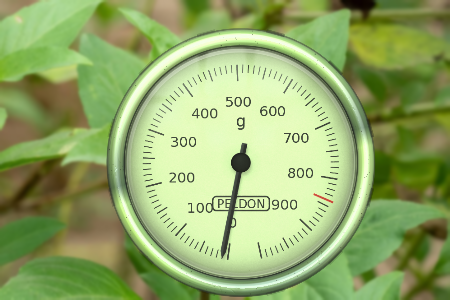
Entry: 10 g
